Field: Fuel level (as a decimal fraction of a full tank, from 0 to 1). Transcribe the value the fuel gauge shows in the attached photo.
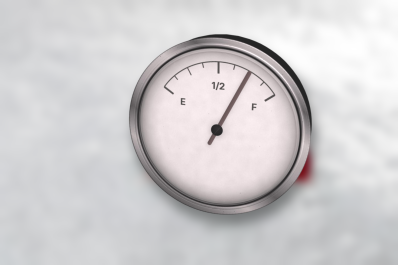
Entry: 0.75
